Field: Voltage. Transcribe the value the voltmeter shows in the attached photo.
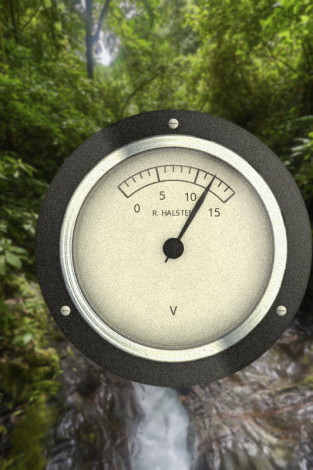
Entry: 12 V
